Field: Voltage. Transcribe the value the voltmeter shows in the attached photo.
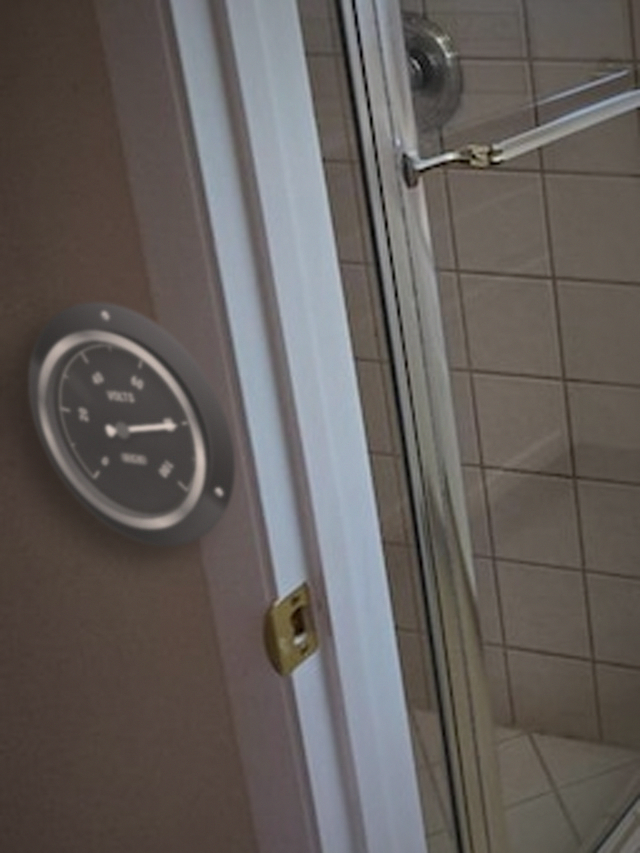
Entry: 80 V
